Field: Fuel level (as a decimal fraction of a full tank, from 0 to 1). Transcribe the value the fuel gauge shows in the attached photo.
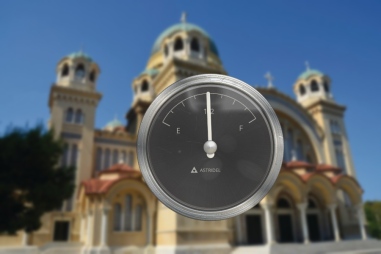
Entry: 0.5
